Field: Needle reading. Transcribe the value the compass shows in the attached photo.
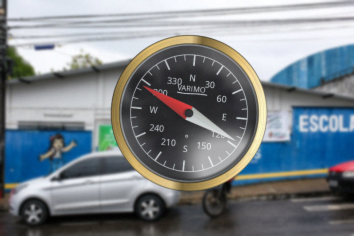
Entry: 295 °
